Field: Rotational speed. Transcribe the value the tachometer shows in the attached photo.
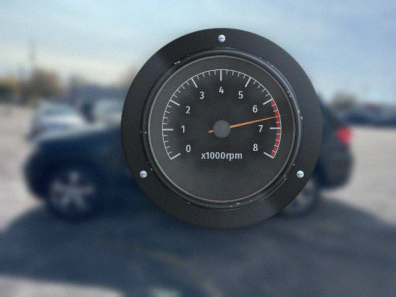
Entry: 6600 rpm
